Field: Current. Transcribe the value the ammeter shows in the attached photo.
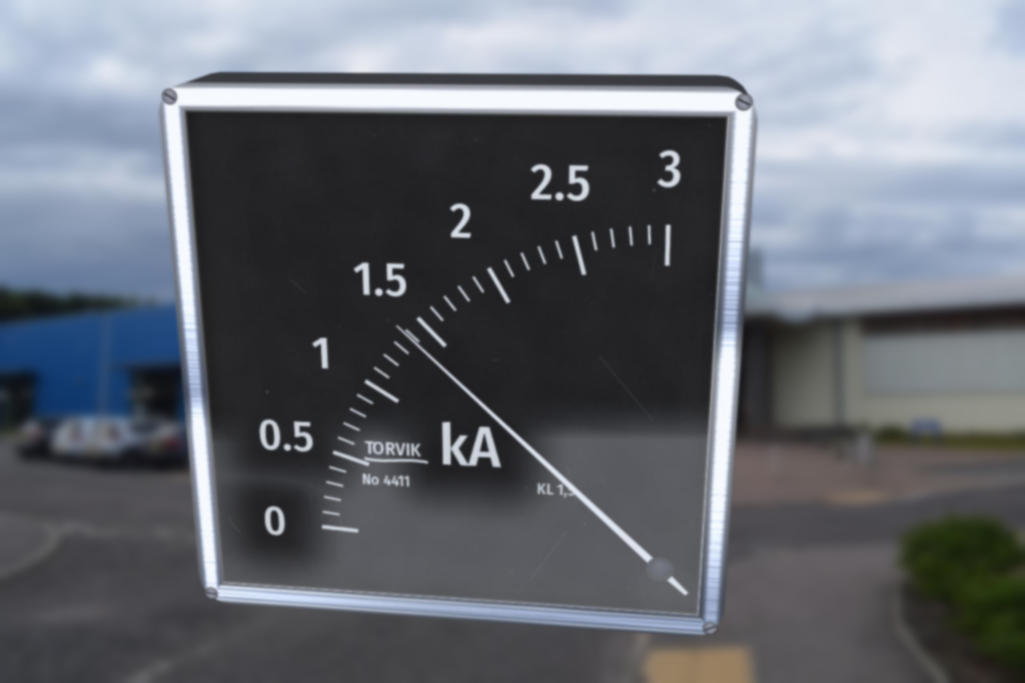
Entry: 1.4 kA
